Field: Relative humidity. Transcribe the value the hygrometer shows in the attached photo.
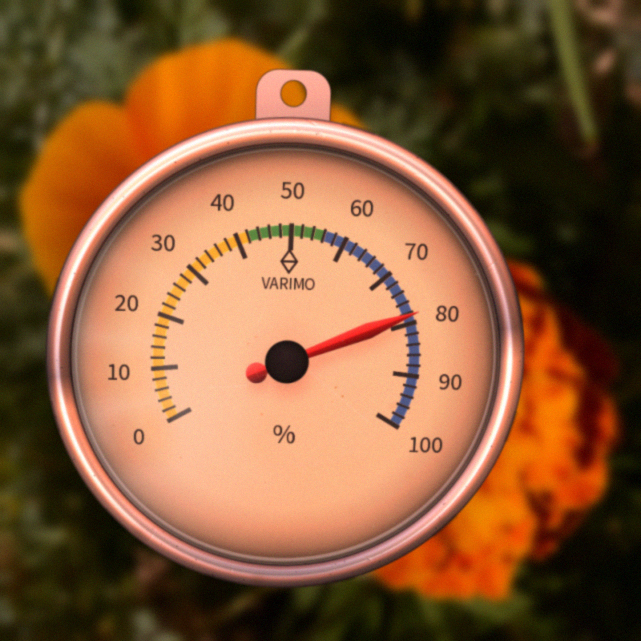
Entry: 78 %
